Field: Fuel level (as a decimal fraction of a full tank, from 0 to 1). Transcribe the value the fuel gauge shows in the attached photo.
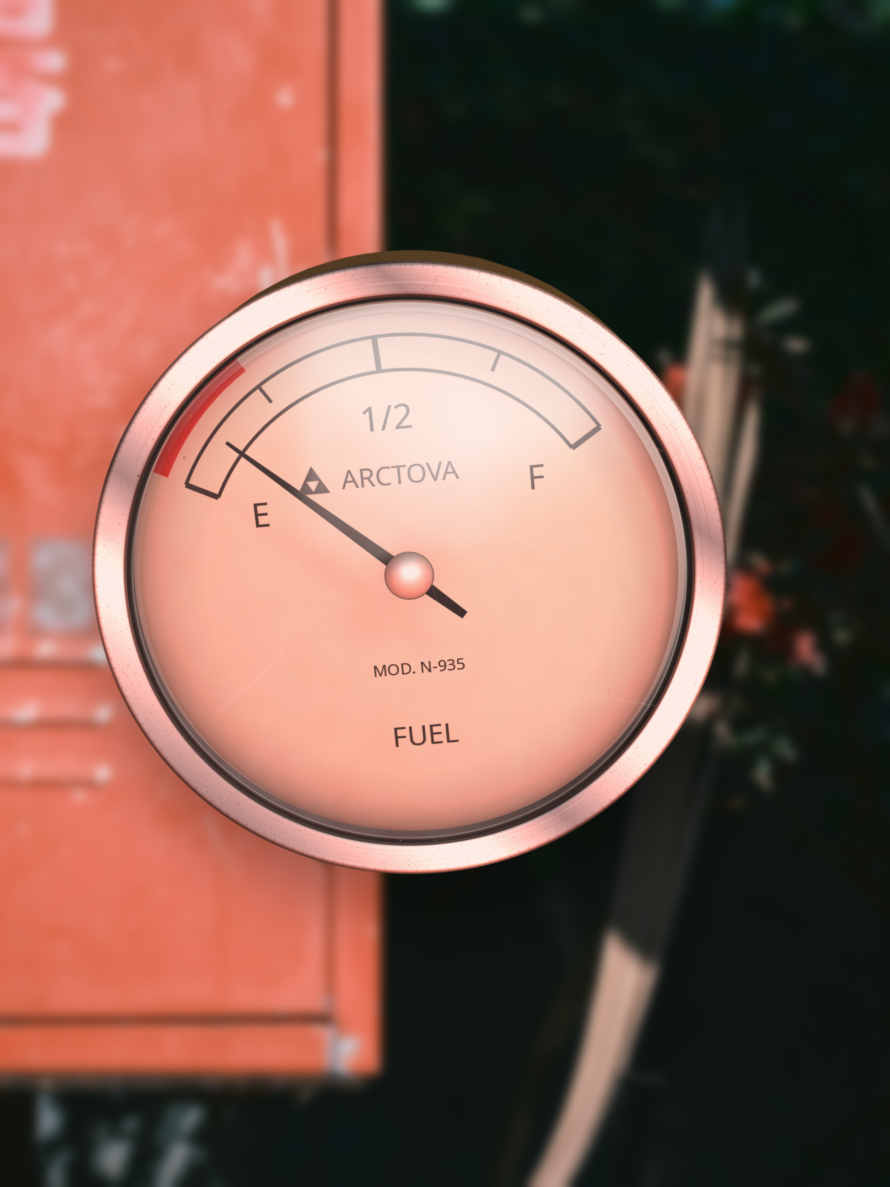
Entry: 0.125
